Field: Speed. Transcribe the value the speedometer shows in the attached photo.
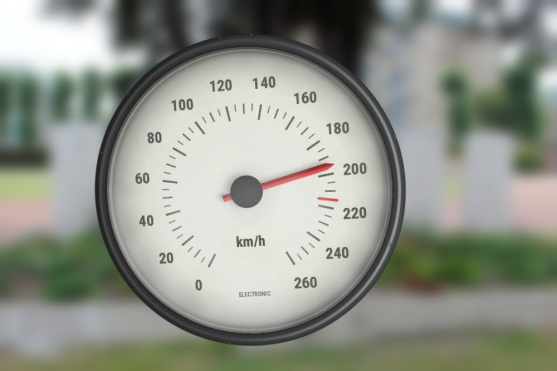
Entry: 195 km/h
